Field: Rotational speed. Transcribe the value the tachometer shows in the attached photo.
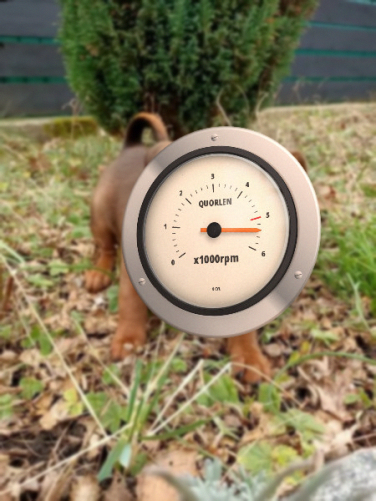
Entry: 5400 rpm
